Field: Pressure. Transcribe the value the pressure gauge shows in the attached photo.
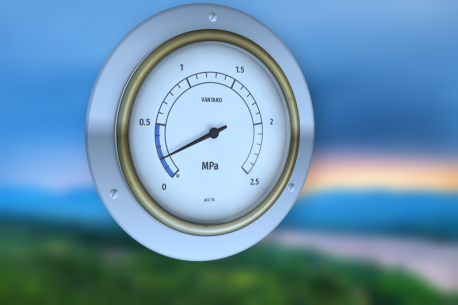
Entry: 0.2 MPa
